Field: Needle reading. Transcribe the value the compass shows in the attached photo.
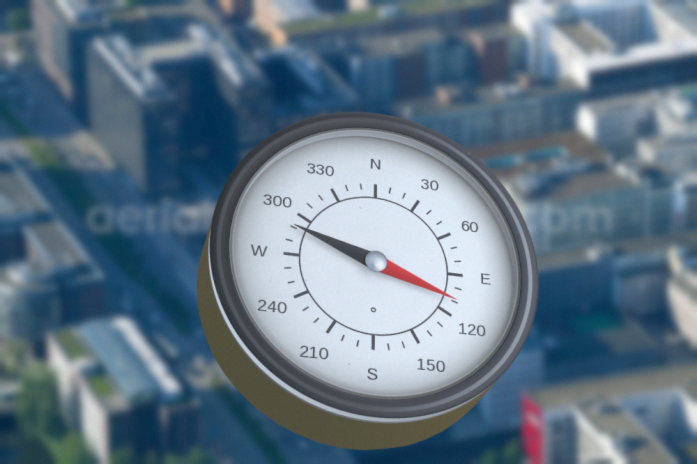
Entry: 110 °
